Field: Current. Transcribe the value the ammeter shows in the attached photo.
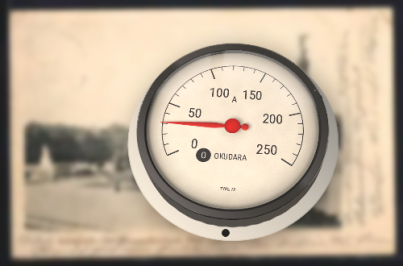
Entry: 30 A
